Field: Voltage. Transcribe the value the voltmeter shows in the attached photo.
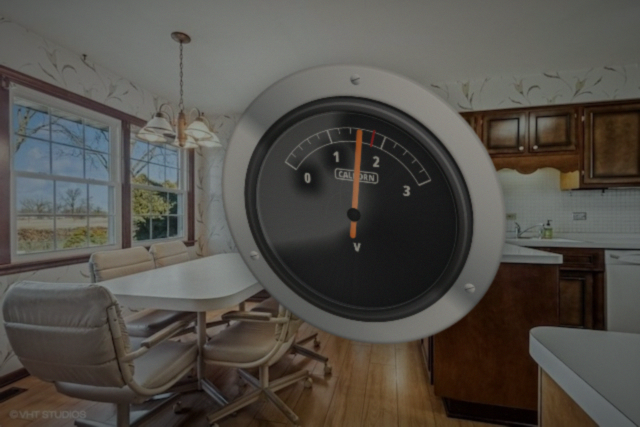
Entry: 1.6 V
